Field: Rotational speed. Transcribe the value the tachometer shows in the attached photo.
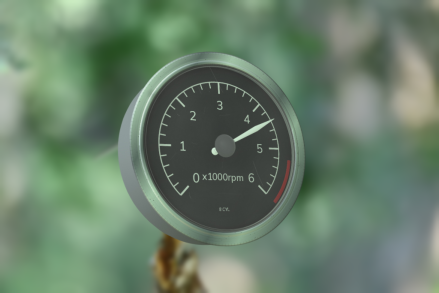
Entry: 4400 rpm
